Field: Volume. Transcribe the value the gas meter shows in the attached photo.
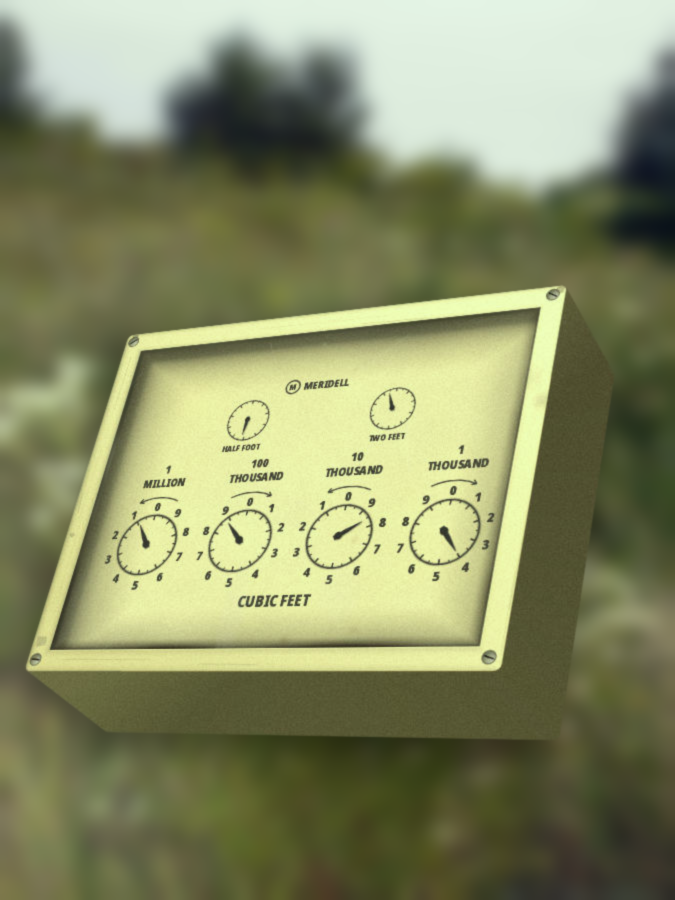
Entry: 88400 ft³
